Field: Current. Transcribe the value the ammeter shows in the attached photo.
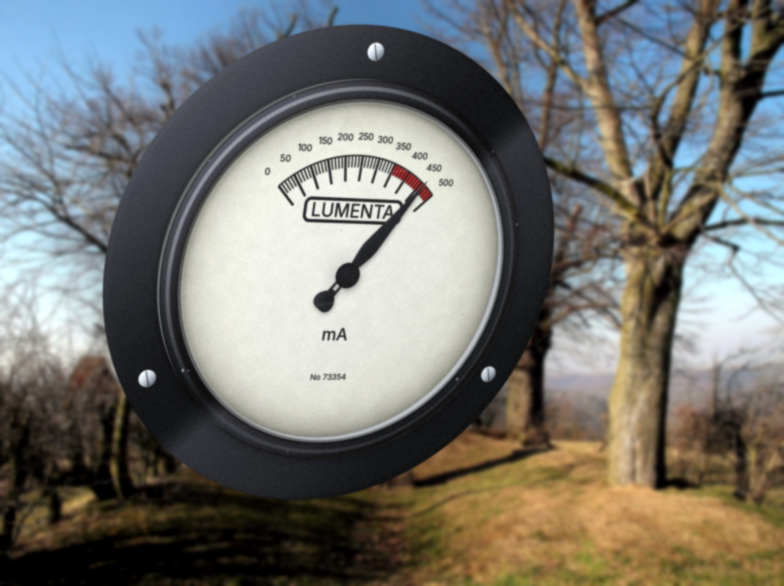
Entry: 450 mA
